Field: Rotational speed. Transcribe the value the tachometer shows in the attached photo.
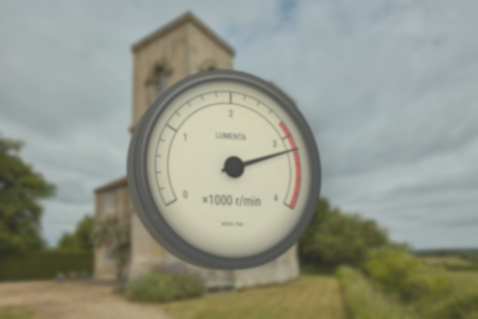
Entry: 3200 rpm
